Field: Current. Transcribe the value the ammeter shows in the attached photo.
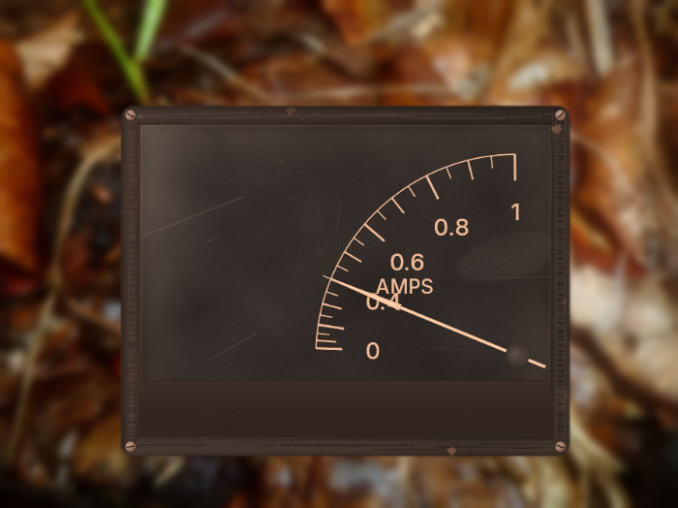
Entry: 0.4 A
